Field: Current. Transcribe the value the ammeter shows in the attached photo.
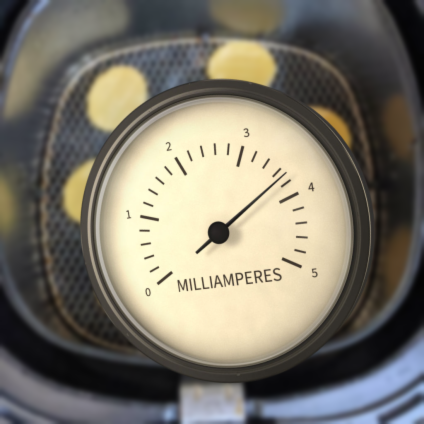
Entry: 3.7 mA
